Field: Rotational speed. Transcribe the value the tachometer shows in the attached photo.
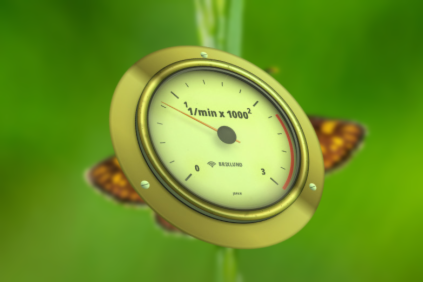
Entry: 800 rpm
